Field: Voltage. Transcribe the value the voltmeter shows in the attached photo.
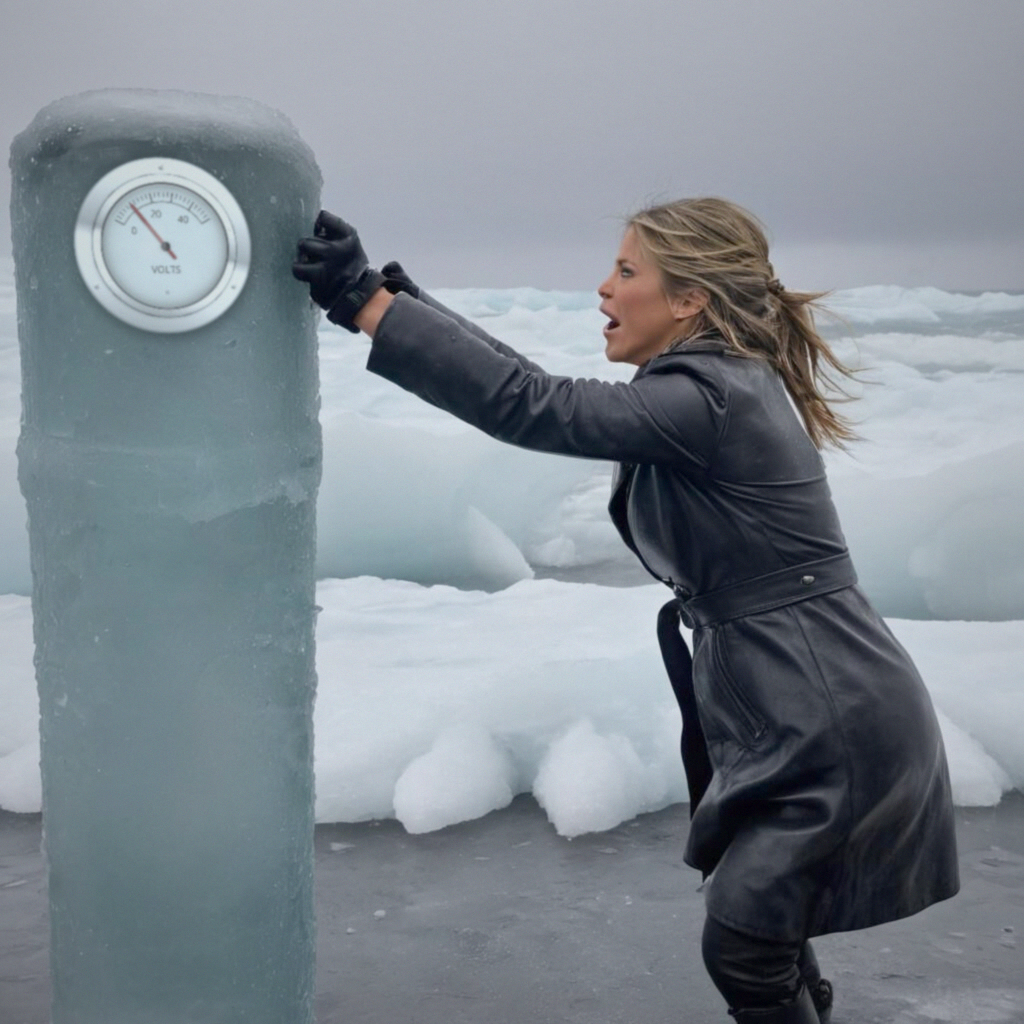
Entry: 10 V
